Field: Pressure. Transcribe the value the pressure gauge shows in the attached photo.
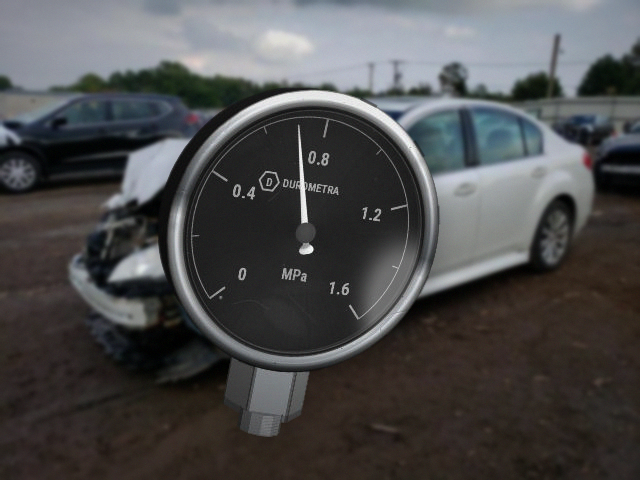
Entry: 0.7 MPa
